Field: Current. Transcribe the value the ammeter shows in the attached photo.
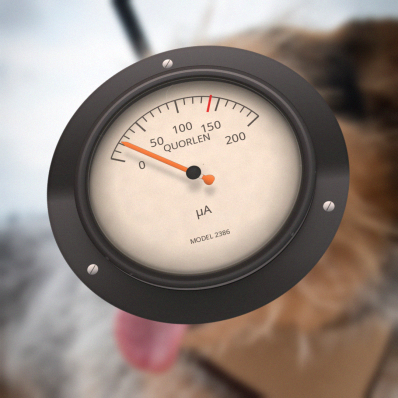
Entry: 20 µA
